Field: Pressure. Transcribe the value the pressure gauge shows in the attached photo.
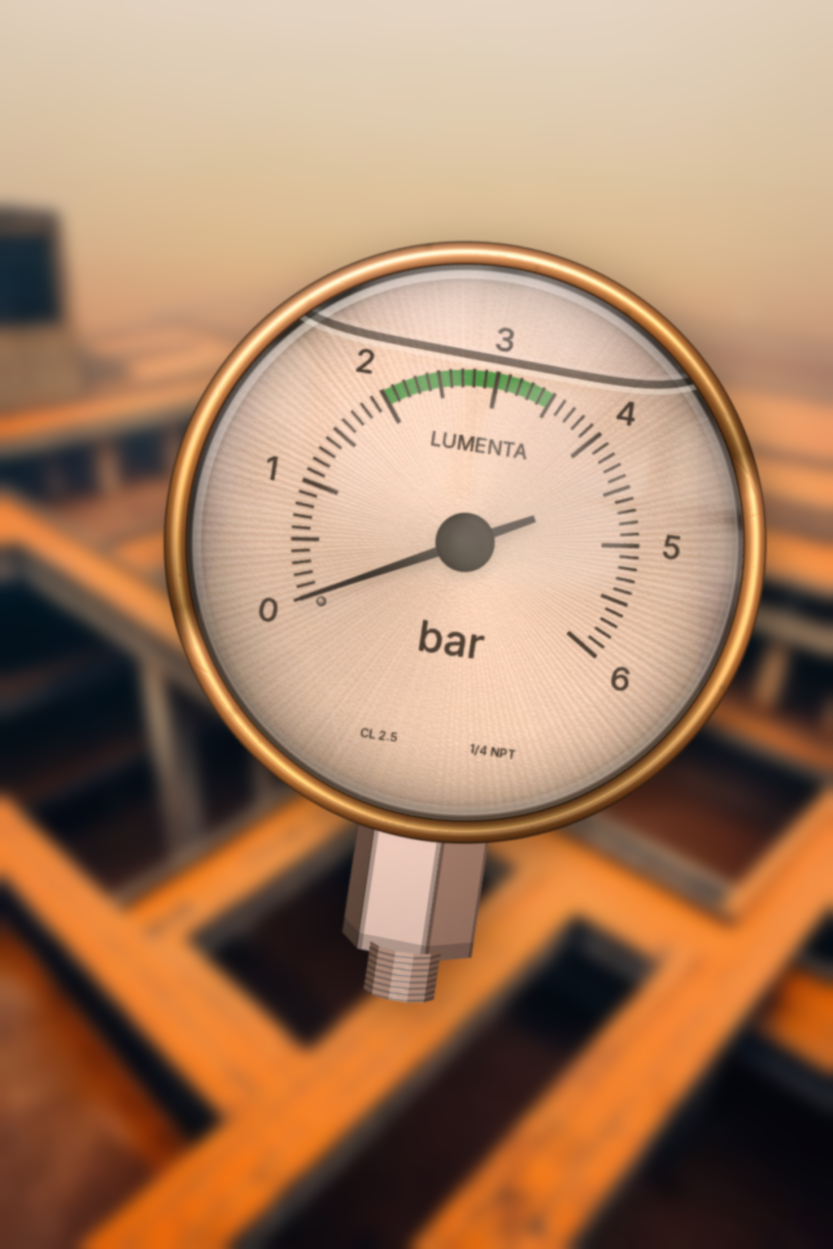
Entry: 0 bar
